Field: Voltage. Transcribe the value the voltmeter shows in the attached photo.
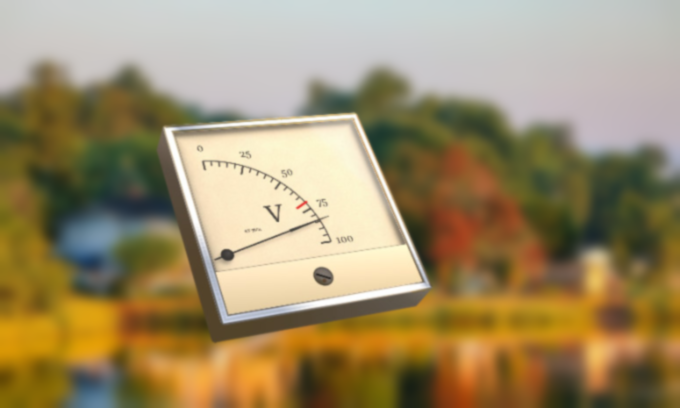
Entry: 85 V
